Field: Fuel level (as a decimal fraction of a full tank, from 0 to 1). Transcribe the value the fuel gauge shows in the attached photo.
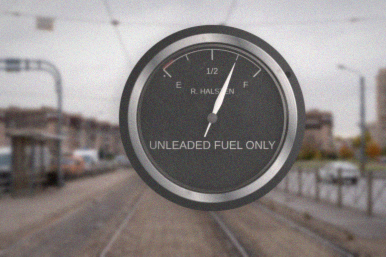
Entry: 0.75
